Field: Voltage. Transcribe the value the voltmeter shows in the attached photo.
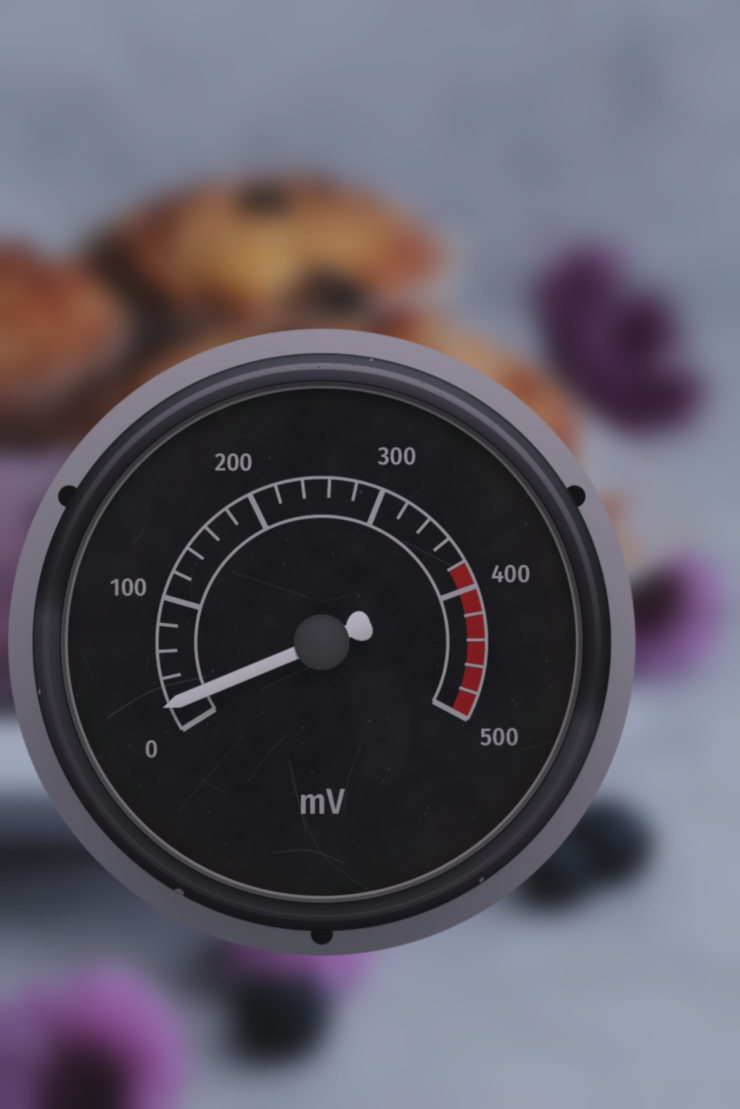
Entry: 20 mV
